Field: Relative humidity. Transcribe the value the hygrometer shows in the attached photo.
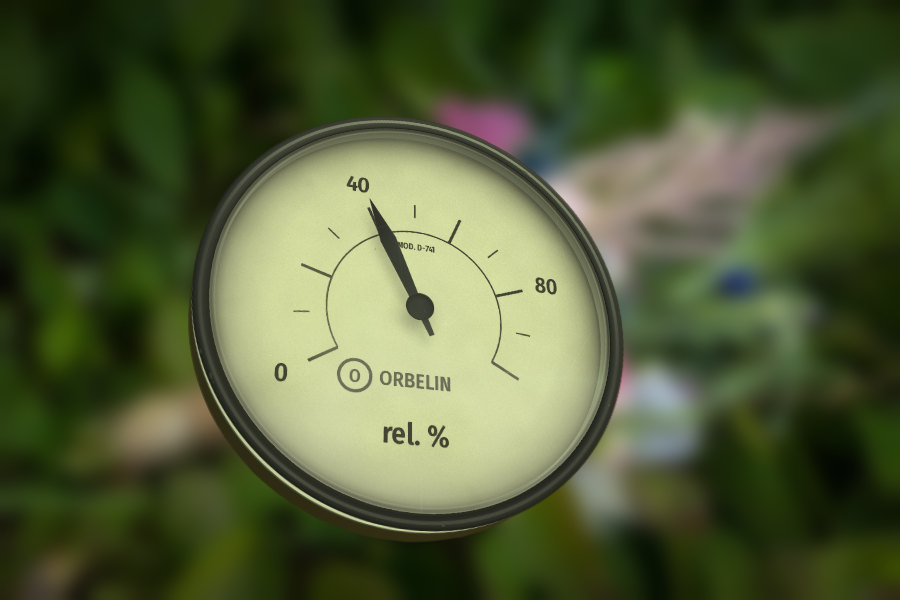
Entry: 40 %
